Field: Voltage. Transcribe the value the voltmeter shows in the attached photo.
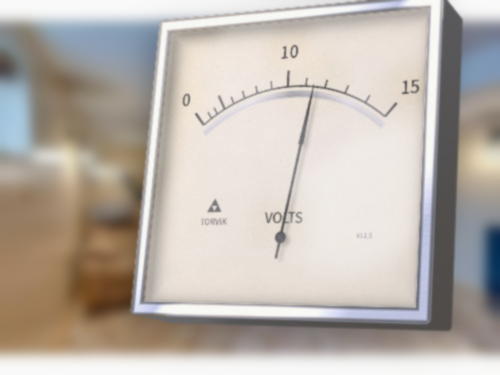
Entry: 11.5 V
